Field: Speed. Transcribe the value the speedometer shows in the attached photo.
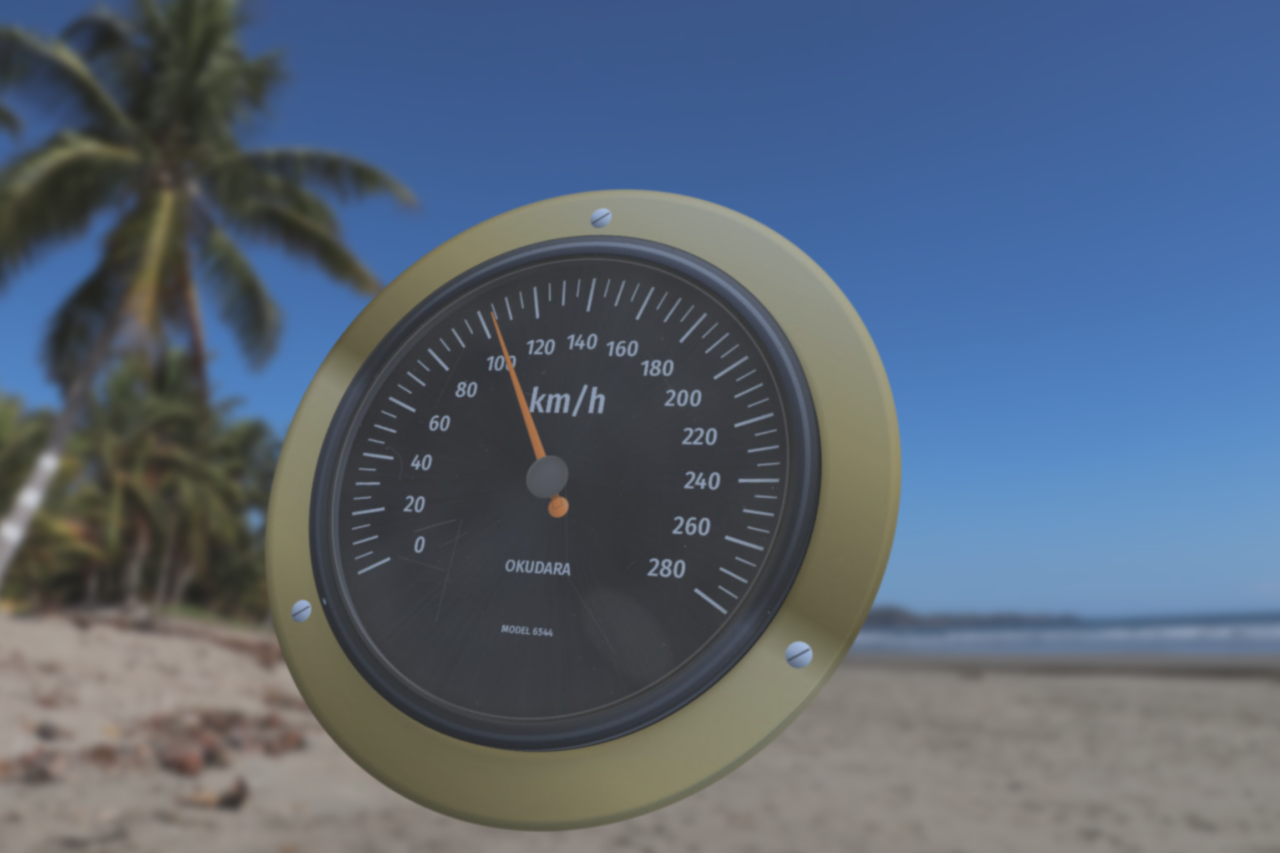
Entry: 105 km/h
